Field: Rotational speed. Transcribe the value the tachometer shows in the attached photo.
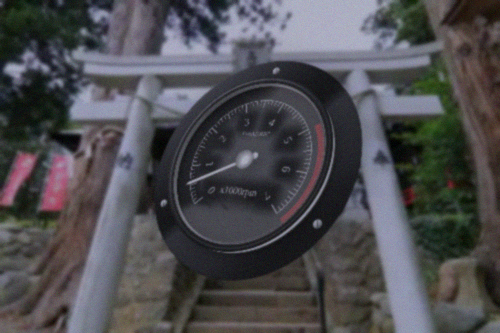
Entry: 500 rpm
